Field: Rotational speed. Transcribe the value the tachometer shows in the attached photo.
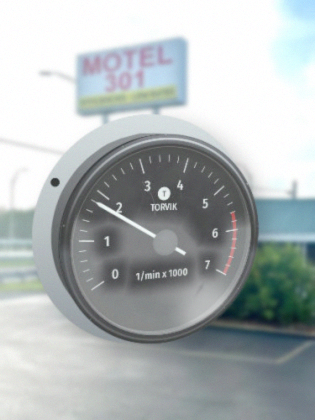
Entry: 1800 rpm
